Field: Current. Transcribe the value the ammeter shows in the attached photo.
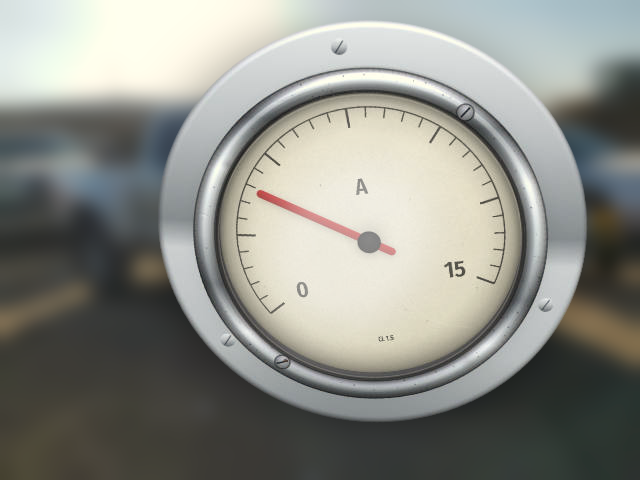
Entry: 4 A
